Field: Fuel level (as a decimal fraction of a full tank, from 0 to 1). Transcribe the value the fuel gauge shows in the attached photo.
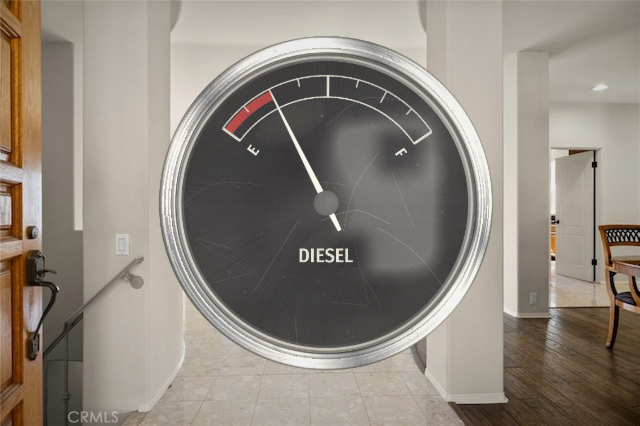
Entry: 0.25
